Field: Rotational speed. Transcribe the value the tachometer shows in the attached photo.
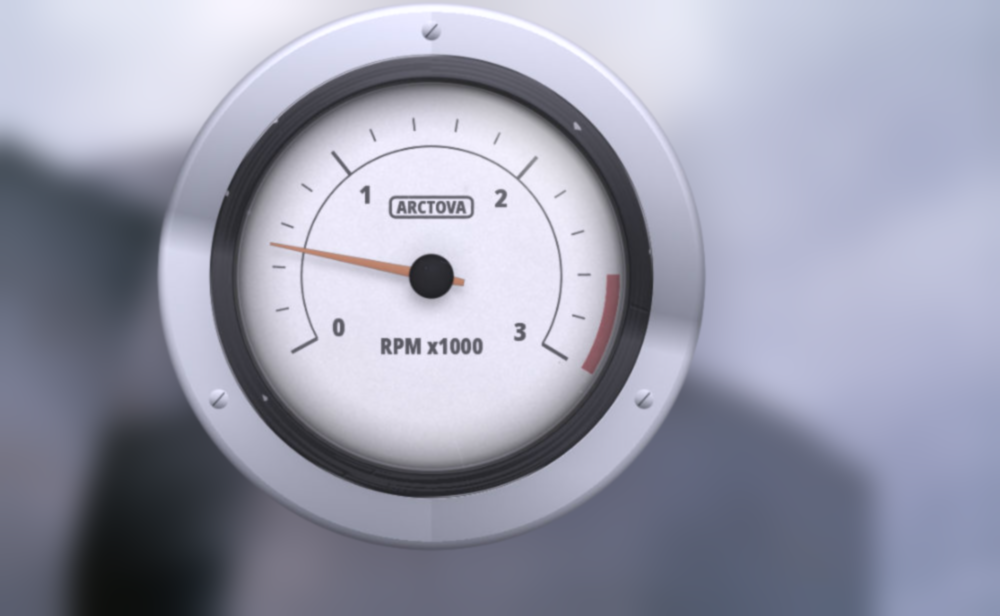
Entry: 500 rpm
